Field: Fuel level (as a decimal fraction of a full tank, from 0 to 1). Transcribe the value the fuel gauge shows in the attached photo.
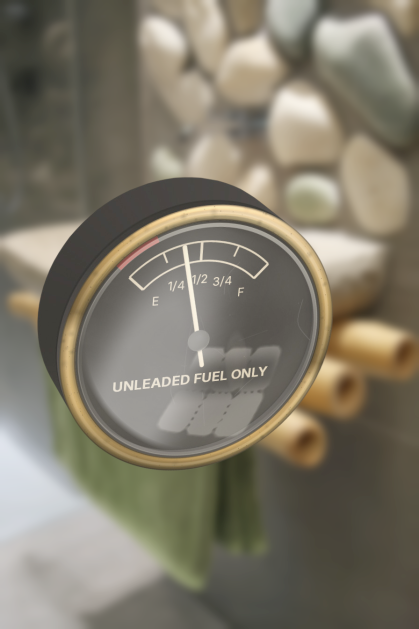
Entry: 0.375
